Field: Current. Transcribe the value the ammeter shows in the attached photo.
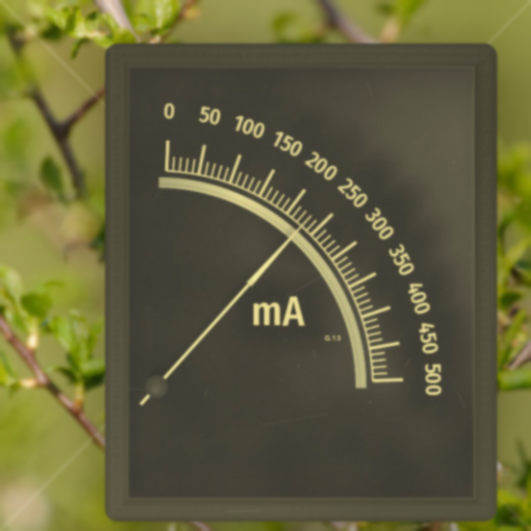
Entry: 230 mA
